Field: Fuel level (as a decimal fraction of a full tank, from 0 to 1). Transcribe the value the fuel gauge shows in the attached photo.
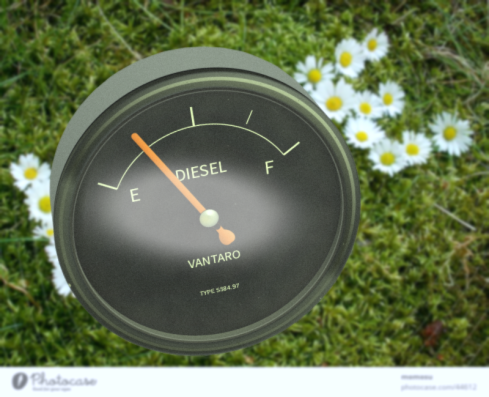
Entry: 0.25
